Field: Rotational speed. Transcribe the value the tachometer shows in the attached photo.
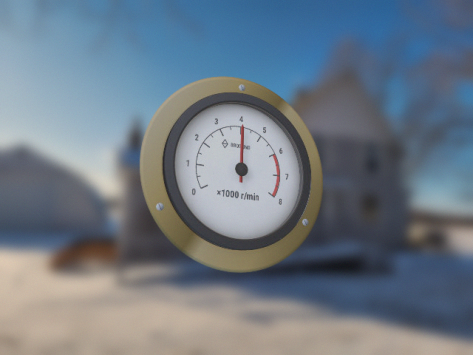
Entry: 4000 rpm
